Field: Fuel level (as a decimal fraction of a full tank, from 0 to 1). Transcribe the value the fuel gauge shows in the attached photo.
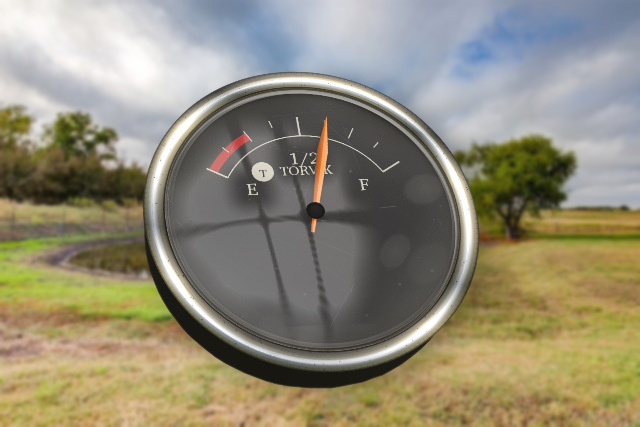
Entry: 0.625
